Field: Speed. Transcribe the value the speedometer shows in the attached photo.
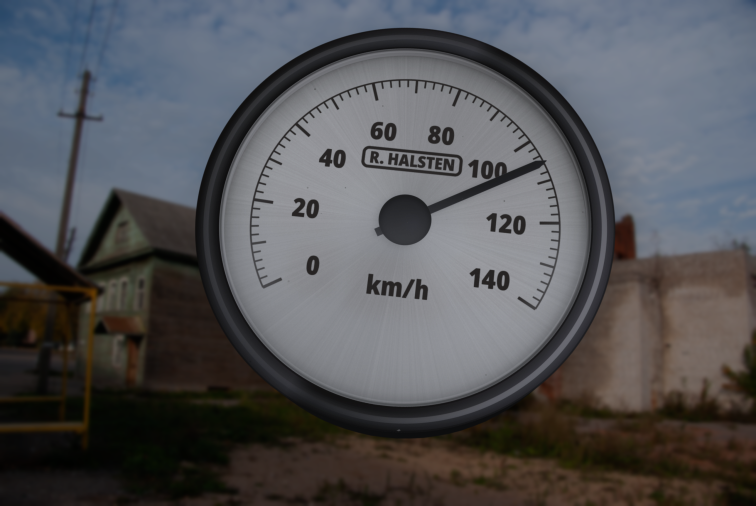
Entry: 106 km/h
